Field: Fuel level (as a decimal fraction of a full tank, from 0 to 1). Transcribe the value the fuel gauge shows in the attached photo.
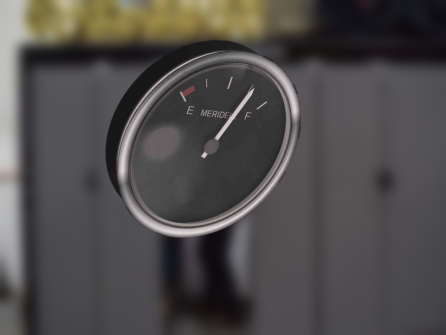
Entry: 0.75
